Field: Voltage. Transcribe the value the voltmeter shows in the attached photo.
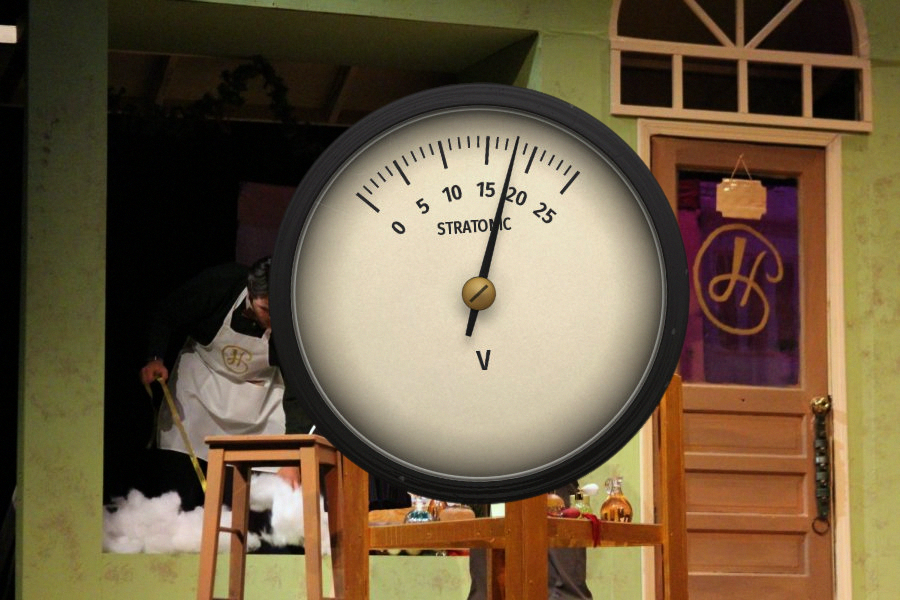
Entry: 18 V
